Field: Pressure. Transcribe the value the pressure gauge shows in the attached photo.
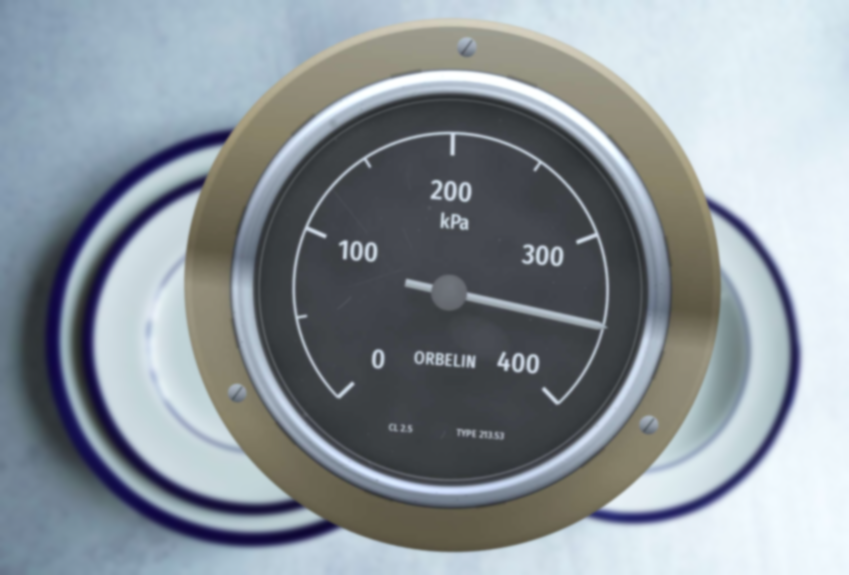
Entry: 350 kPa
